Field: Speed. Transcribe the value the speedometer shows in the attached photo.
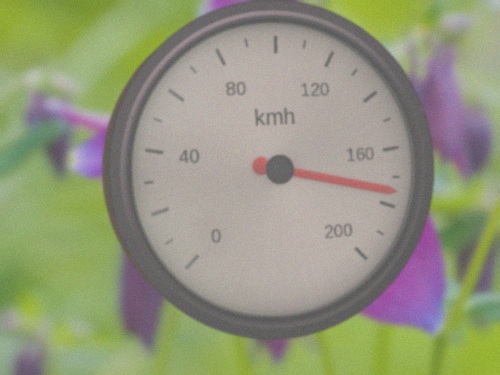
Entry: 175 km/h
